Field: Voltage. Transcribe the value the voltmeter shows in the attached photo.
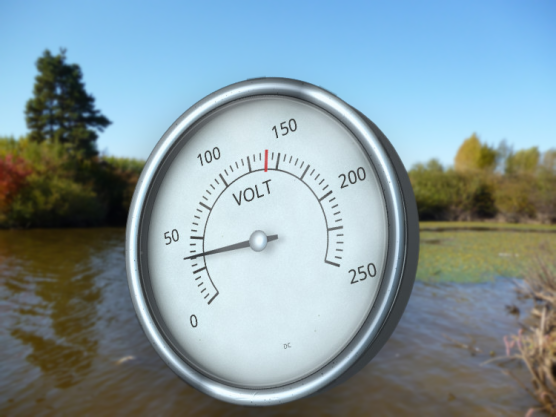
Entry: 35 V
